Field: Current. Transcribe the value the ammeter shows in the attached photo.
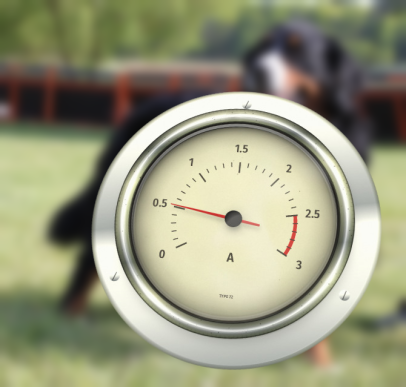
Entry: 0.5 A
